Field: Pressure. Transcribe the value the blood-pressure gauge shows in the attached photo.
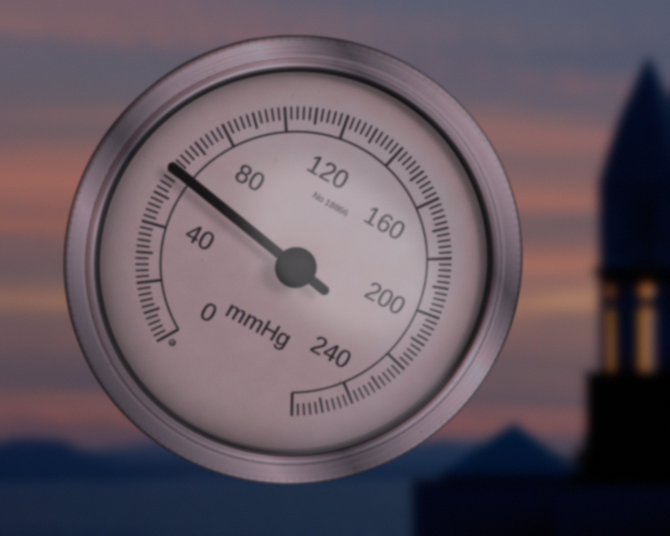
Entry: 60 mmHg
